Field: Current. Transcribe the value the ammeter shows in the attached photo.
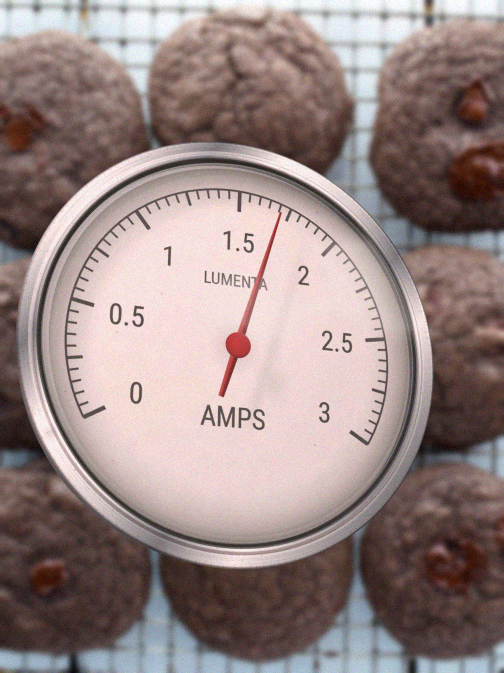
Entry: 1.7 A
